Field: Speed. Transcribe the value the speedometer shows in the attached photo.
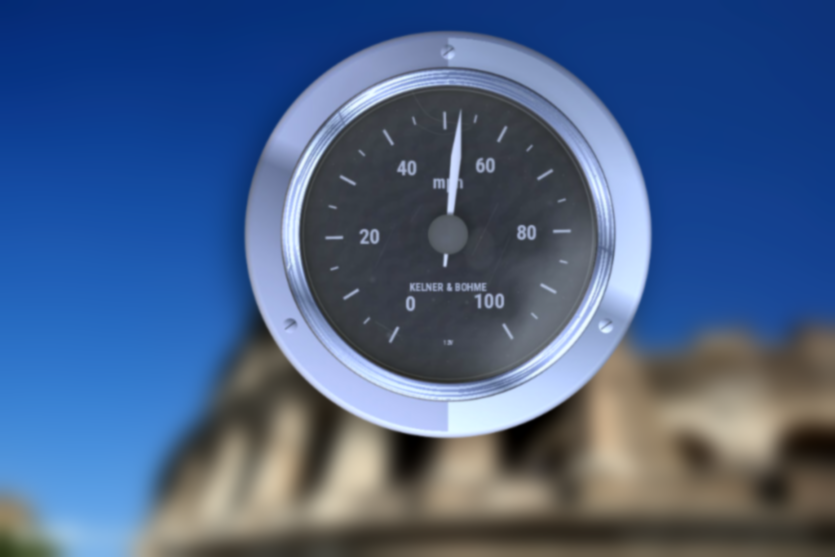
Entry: 52.5 mph
